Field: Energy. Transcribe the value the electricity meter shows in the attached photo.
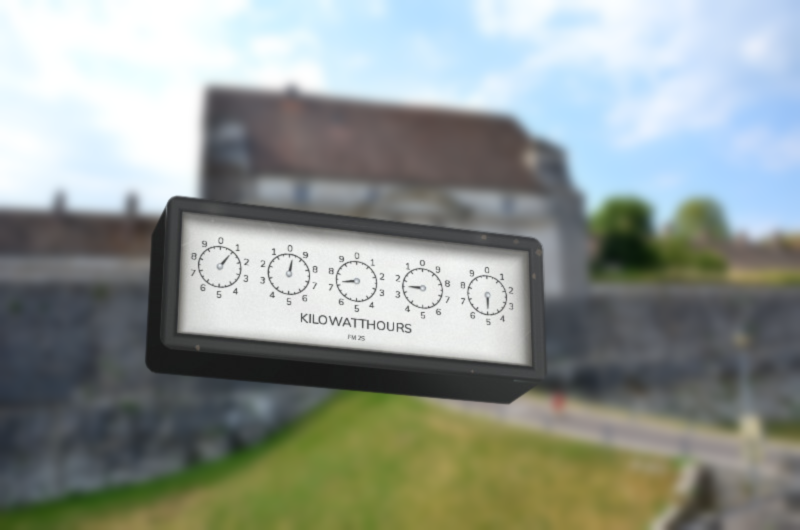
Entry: 9725 kWh
